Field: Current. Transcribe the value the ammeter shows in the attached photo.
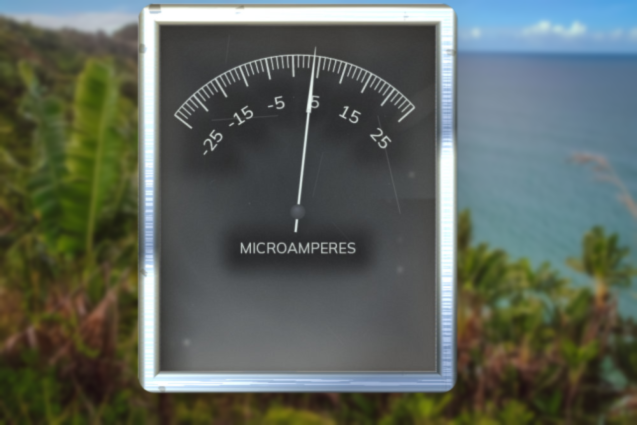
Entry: 4 µA
